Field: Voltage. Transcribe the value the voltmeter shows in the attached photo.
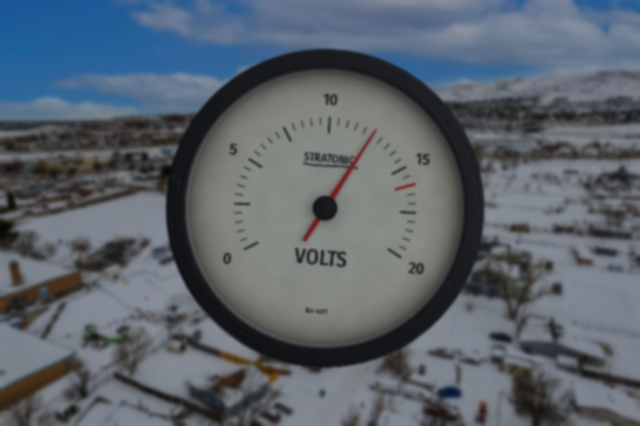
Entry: 12.5 V
